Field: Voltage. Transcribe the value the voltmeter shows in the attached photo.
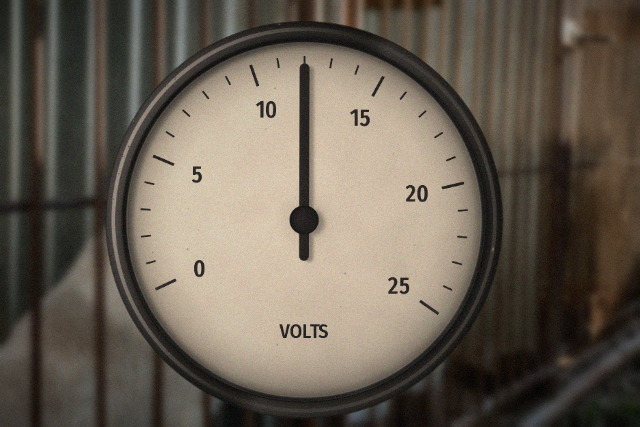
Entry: 12 V
